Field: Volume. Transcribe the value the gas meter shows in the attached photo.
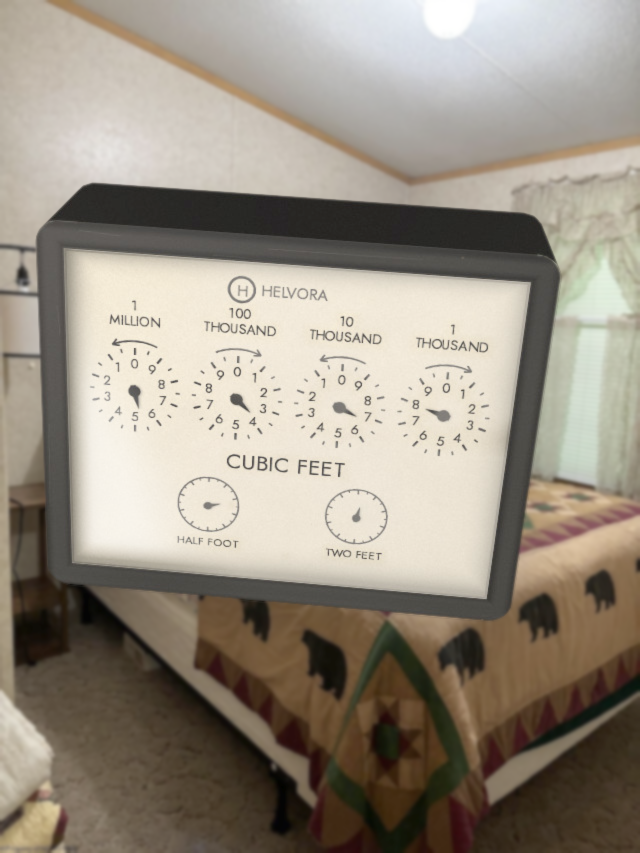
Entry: 536800 ft³
